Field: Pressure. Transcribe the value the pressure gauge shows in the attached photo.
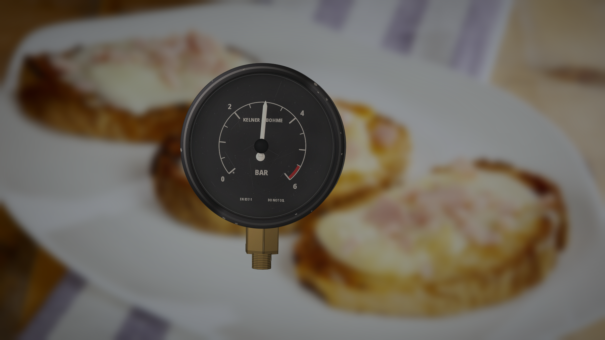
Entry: 3 bar
